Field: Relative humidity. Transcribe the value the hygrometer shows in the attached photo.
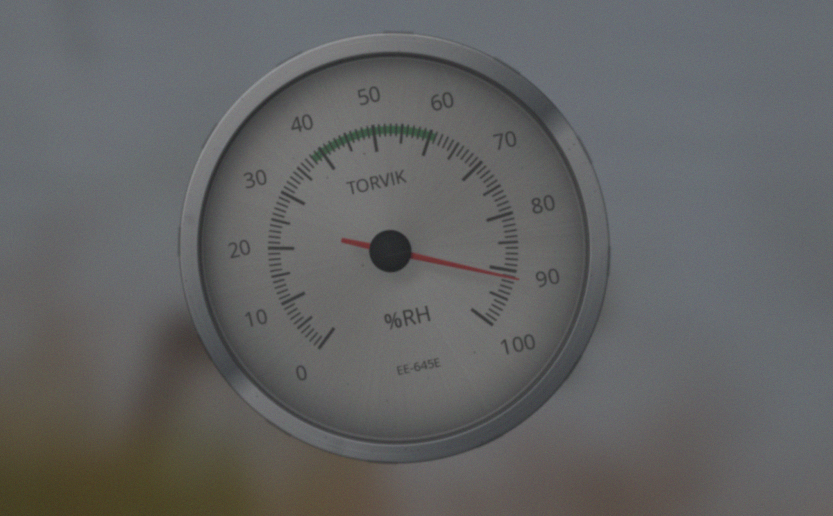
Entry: 91 %
